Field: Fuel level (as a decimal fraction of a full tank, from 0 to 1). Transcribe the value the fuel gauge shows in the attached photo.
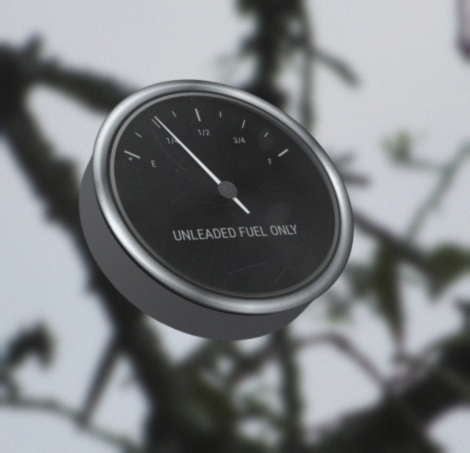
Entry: 0.25
